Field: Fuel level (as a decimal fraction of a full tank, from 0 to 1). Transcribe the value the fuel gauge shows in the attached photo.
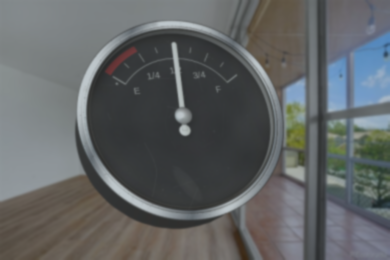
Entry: 0.5
